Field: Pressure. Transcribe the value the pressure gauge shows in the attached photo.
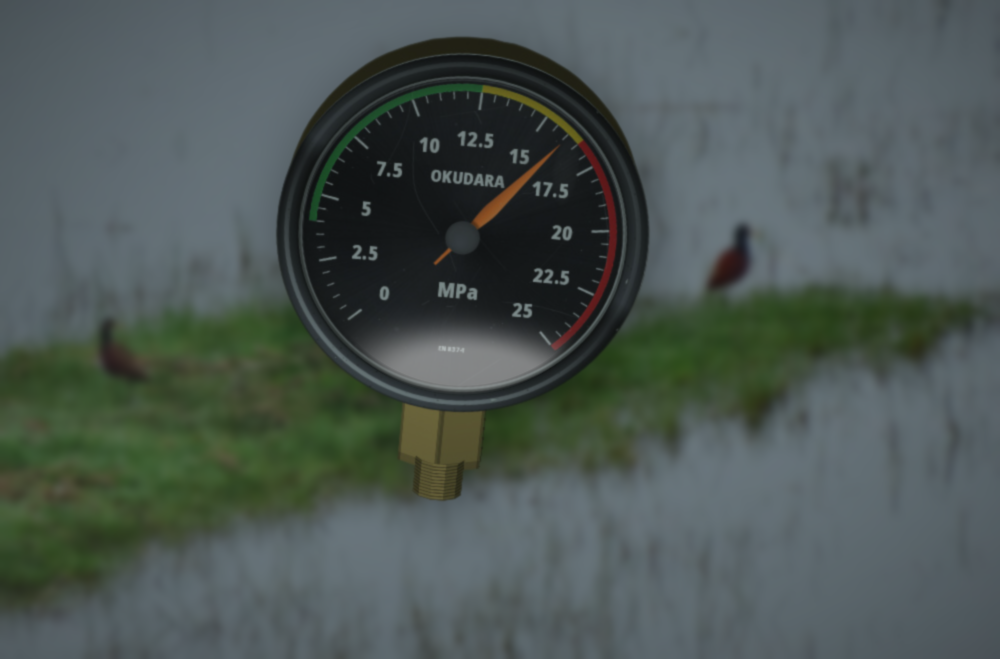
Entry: 16 MPa
